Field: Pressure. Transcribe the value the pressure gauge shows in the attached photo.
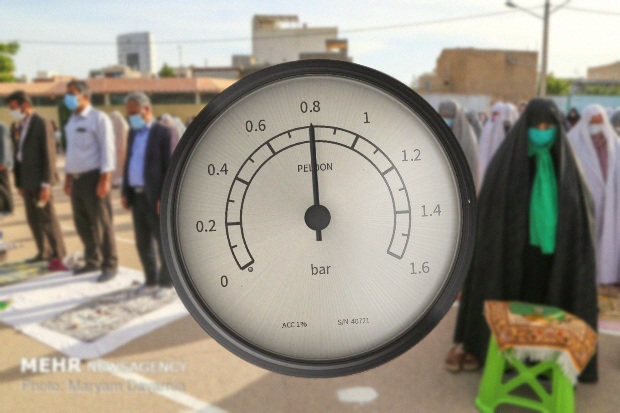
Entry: 0.8 bar
